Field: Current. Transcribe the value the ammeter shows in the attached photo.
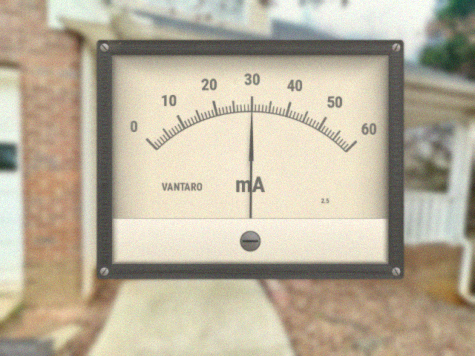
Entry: 30 mA
